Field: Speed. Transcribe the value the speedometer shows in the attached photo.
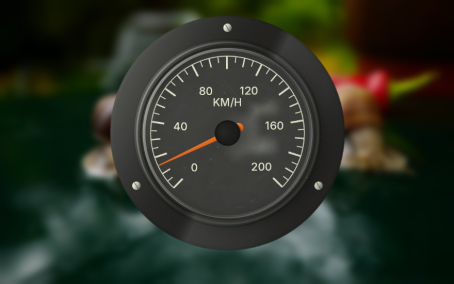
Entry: 15 km/h
